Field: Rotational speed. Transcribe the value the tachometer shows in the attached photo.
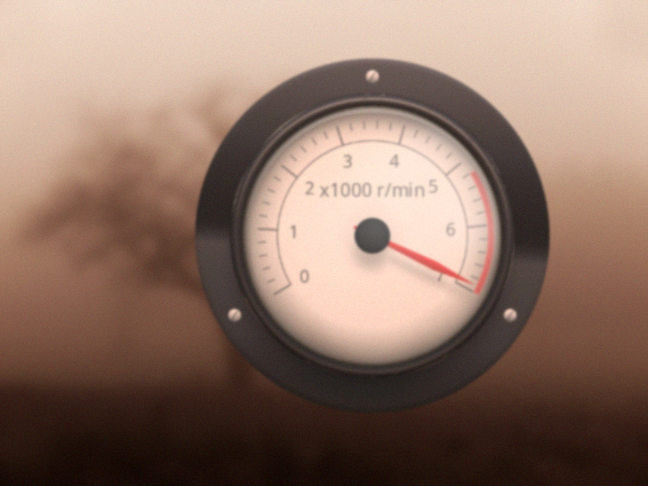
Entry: 6900 rpm
